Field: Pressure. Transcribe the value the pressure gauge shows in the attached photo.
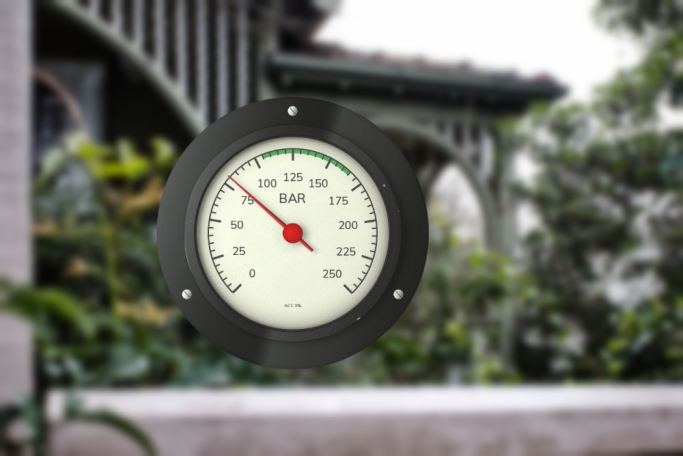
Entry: 80 bar
